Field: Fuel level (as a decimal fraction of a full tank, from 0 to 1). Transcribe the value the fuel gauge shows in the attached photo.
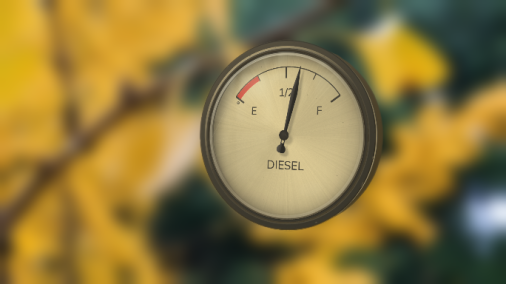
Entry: 0.625
